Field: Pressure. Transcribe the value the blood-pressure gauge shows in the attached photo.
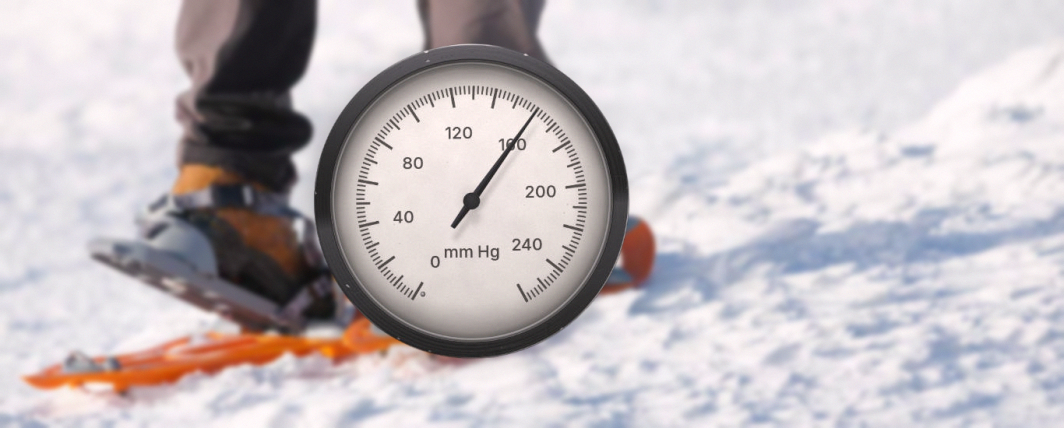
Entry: 160 mmHg
